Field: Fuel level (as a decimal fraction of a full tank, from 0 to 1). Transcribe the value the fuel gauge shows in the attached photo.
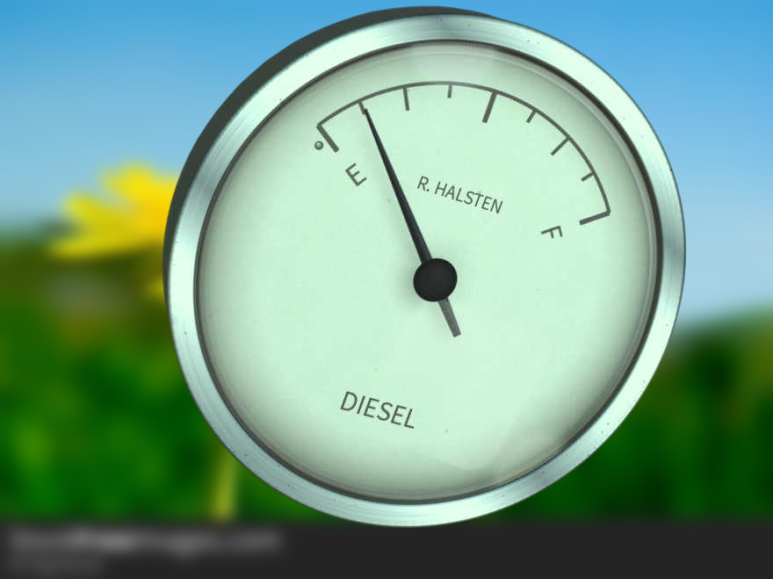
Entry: 0.125
